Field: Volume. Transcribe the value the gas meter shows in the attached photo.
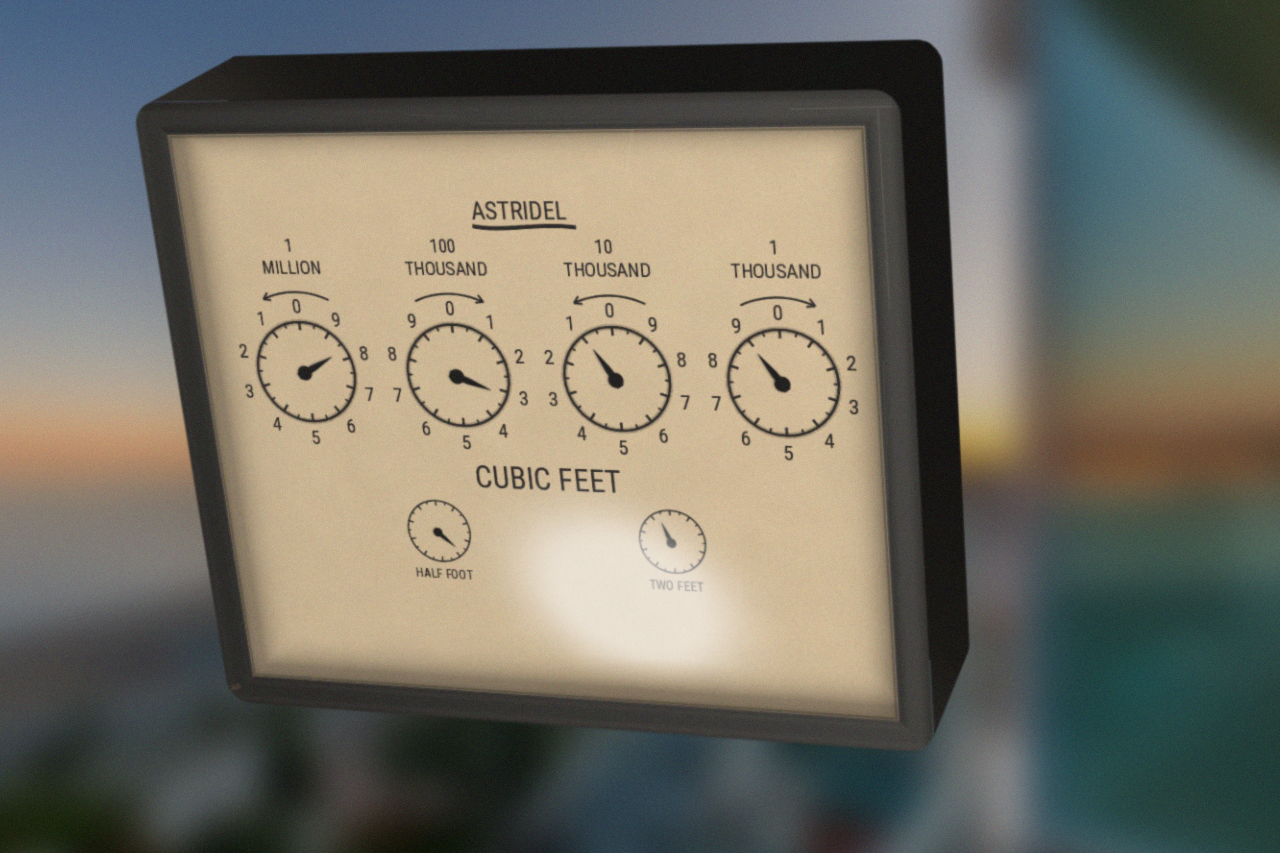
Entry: 830900 ft³
